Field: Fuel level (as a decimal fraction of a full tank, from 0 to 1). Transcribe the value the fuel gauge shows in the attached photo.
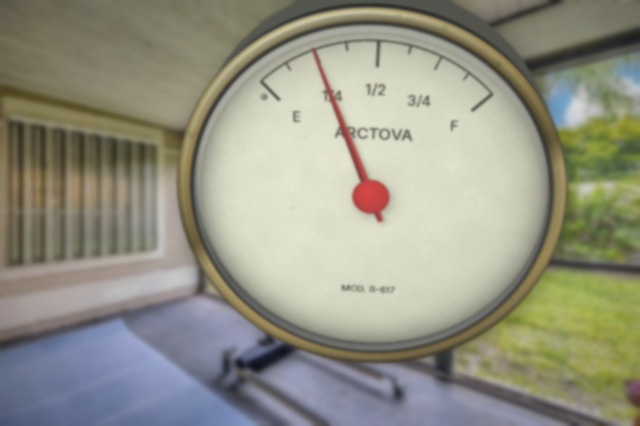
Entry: 0.25
